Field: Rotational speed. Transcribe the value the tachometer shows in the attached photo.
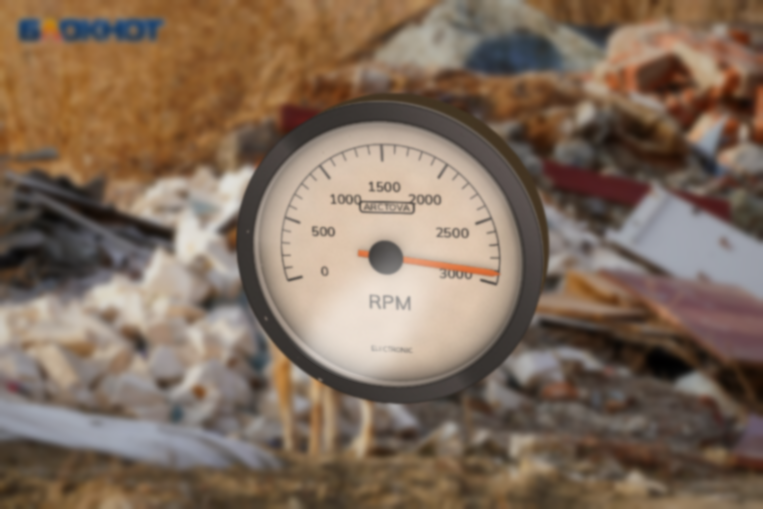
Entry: 2900 rpm
